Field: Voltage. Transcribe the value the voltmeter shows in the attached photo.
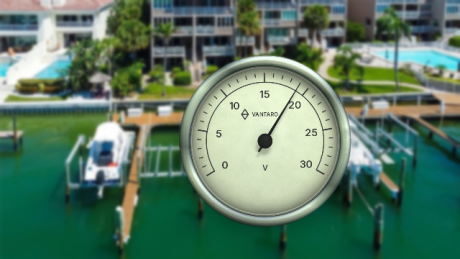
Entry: 19 V
